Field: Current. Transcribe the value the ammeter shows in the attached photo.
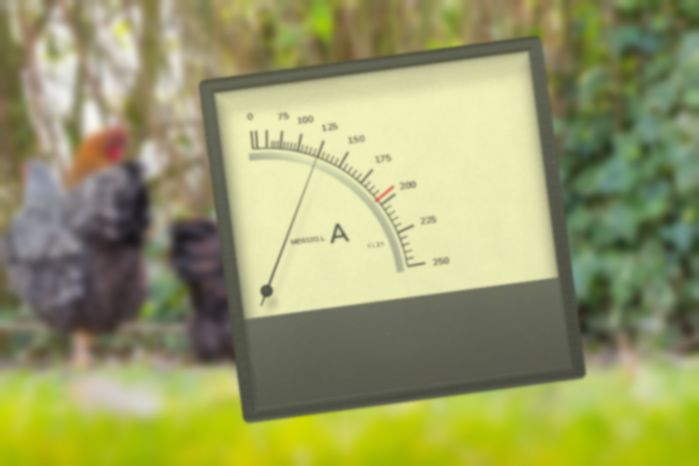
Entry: 125 A
